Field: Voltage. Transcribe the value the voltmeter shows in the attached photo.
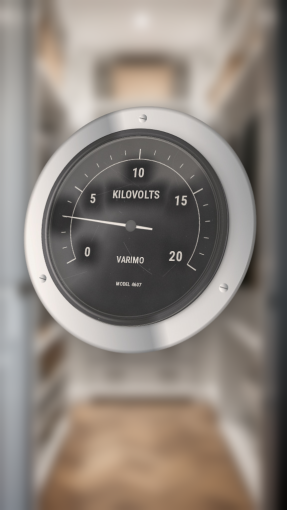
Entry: 3 kV
